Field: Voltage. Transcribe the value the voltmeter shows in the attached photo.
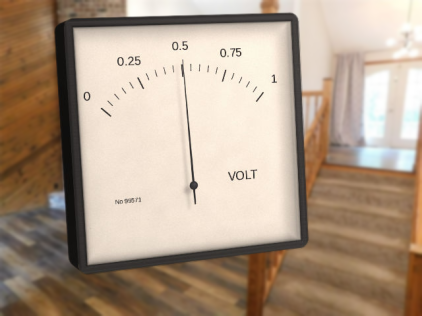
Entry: 0.5 V
